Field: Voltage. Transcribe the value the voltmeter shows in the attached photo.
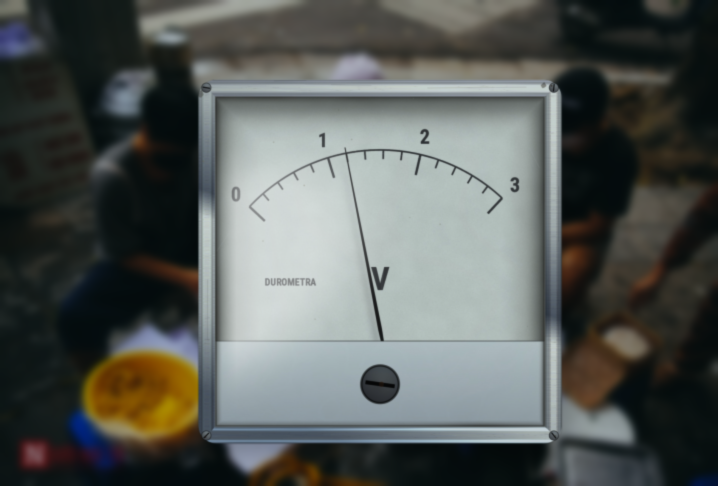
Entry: 1.2 V
